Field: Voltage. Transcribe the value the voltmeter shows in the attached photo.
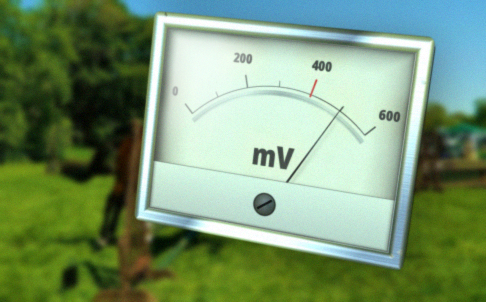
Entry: 500 mV
